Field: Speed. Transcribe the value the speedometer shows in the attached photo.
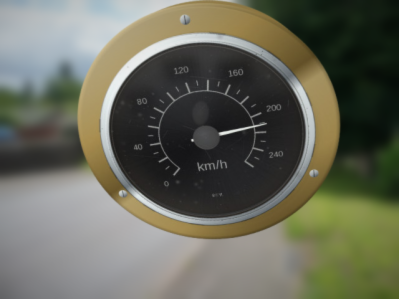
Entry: 210 km/h
